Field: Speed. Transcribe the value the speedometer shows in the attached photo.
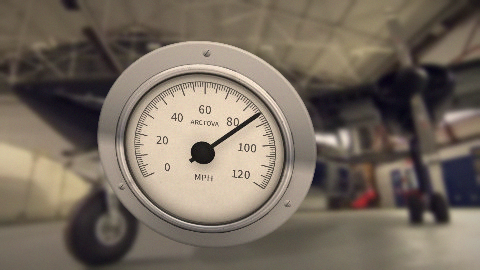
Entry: 85 mph
